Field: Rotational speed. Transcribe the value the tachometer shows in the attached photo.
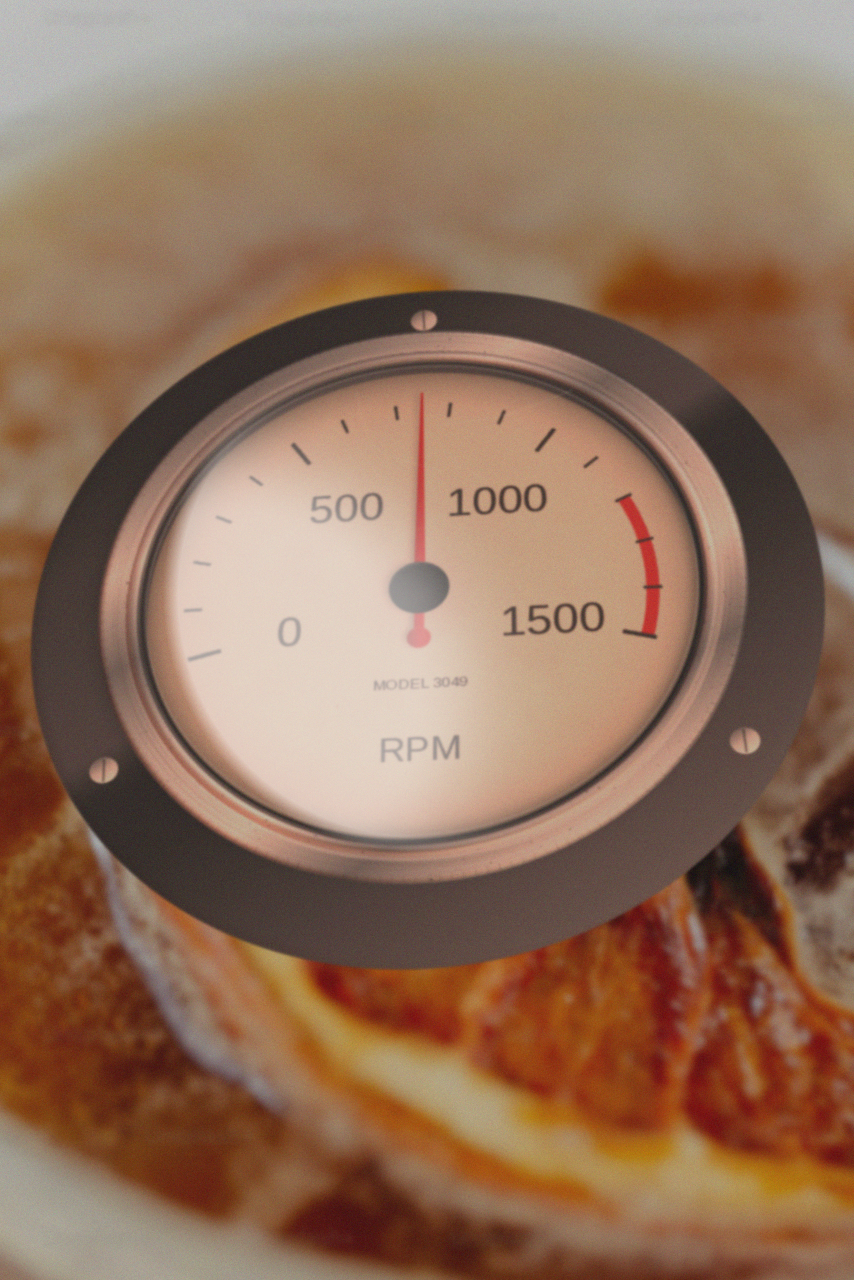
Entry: 750 rpm
